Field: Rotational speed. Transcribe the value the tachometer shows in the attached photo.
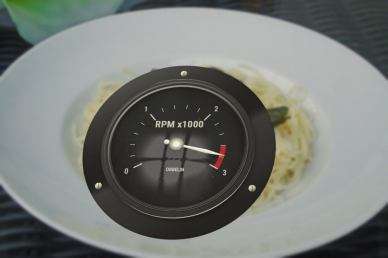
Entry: 2800 rpm
